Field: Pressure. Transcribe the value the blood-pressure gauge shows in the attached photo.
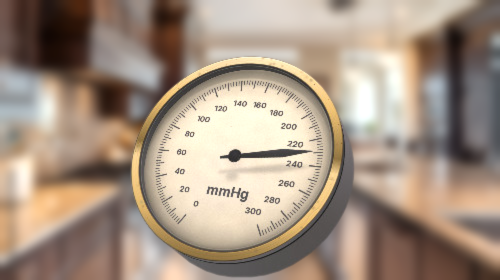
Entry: 230 mmHg
